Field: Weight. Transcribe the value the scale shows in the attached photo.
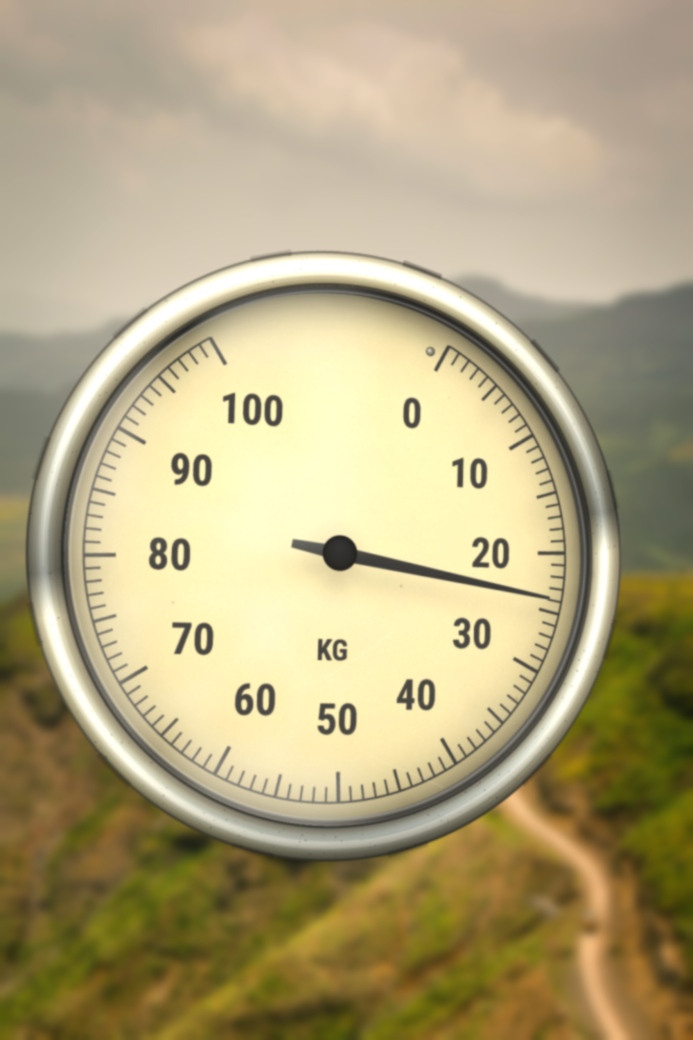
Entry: 24 kg
